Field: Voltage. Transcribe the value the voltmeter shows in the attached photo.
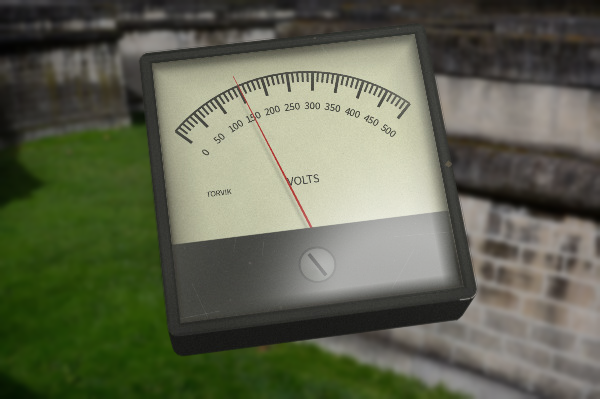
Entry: 150 V
